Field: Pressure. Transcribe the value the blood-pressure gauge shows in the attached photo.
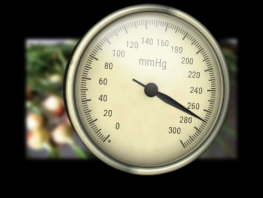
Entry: 270 mmHg
